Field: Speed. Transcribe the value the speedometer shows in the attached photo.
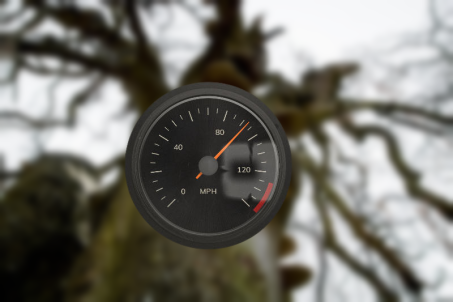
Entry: 92.5 mph
